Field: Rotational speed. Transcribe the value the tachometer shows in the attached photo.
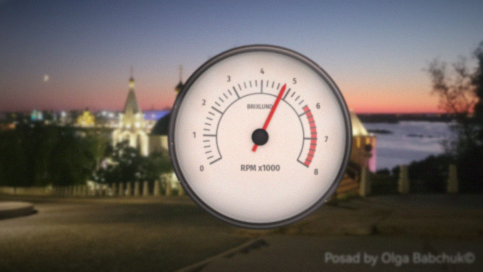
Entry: 4800 rpm
